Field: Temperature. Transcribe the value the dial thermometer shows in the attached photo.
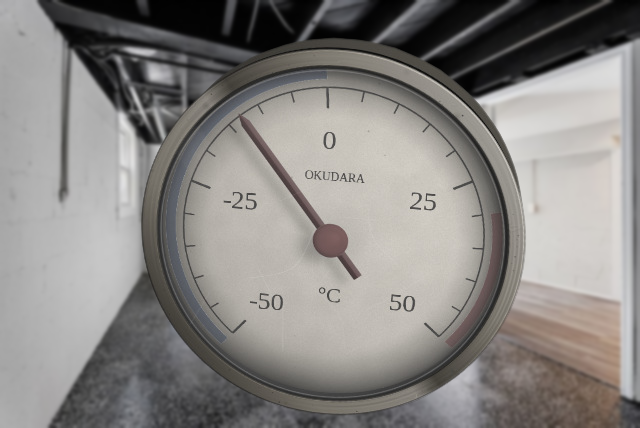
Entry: -12.5 °C
